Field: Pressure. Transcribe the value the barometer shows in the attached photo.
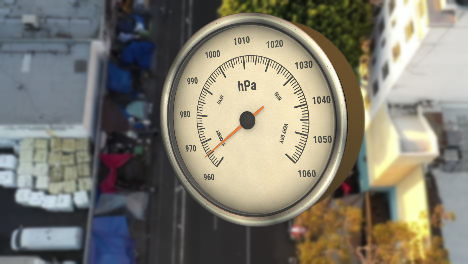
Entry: 965 hPa
